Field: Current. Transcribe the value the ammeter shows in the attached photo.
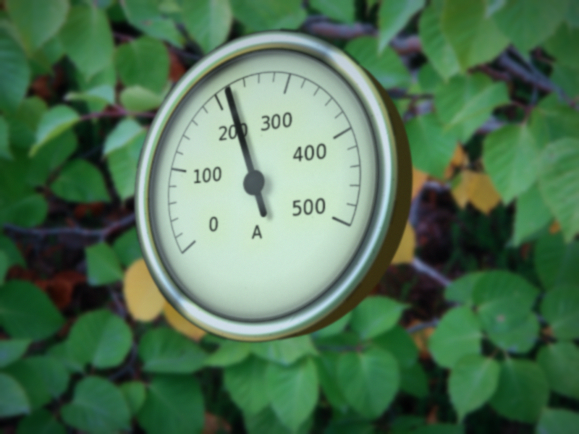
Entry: 220 A
